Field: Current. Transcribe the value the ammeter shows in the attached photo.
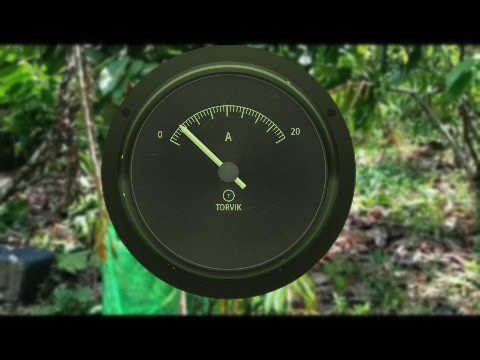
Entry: 2.5 A
